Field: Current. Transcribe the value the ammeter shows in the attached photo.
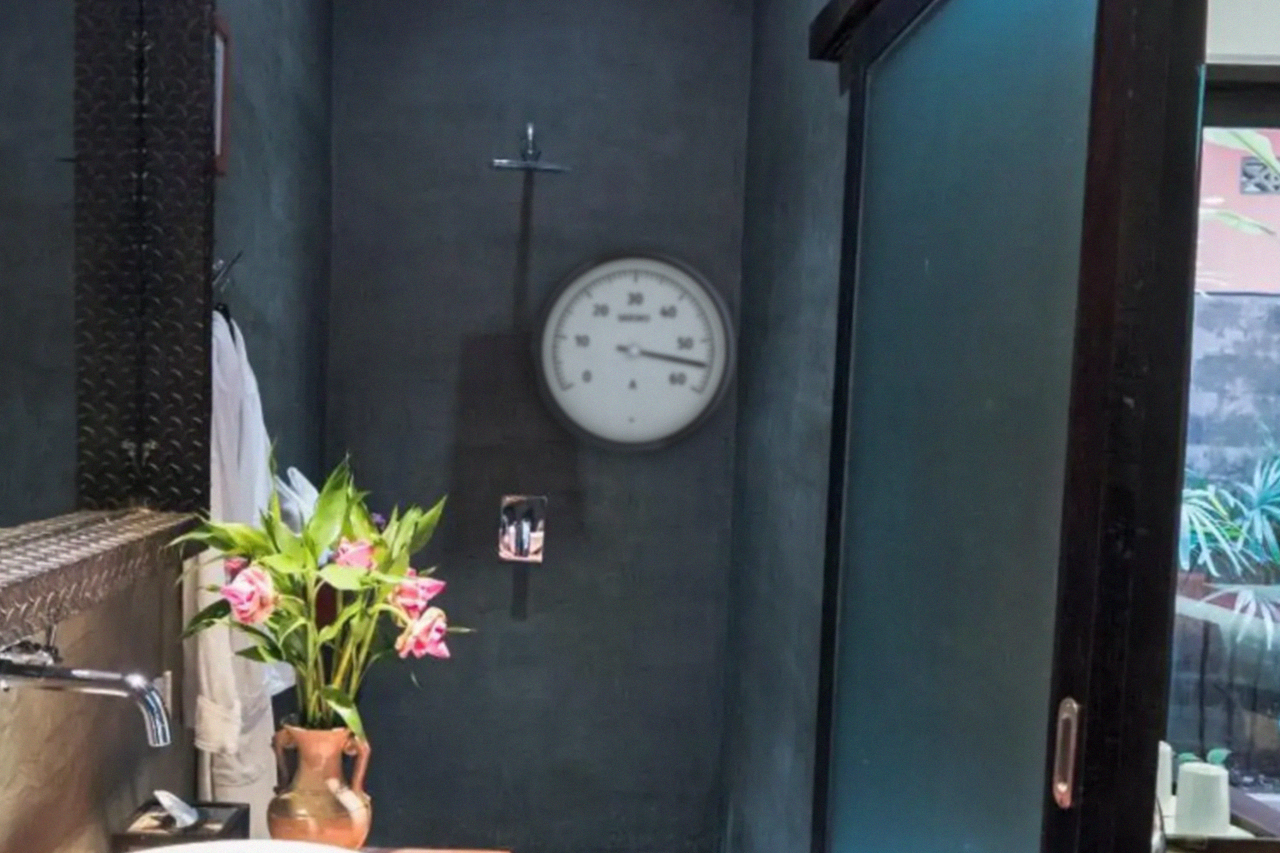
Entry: 55 A
